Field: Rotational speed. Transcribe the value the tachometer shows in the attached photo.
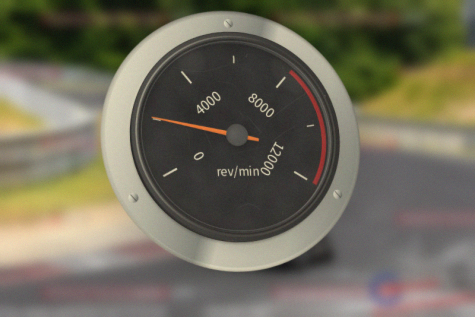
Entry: 2000 rpm
